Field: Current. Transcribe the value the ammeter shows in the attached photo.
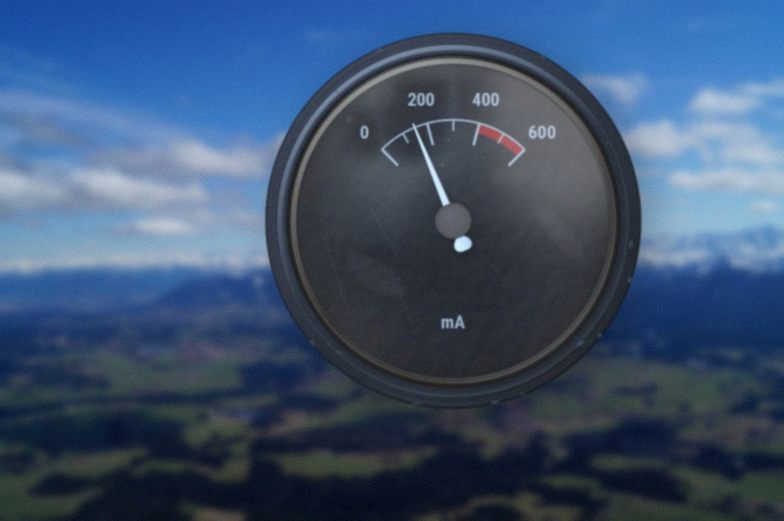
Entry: 150 mA
